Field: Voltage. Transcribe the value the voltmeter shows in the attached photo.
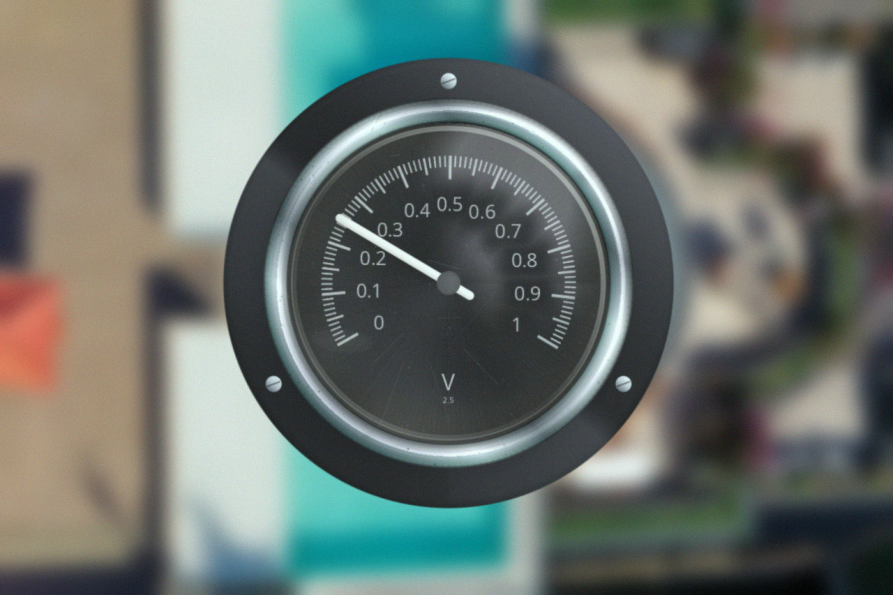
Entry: 0.25 V
